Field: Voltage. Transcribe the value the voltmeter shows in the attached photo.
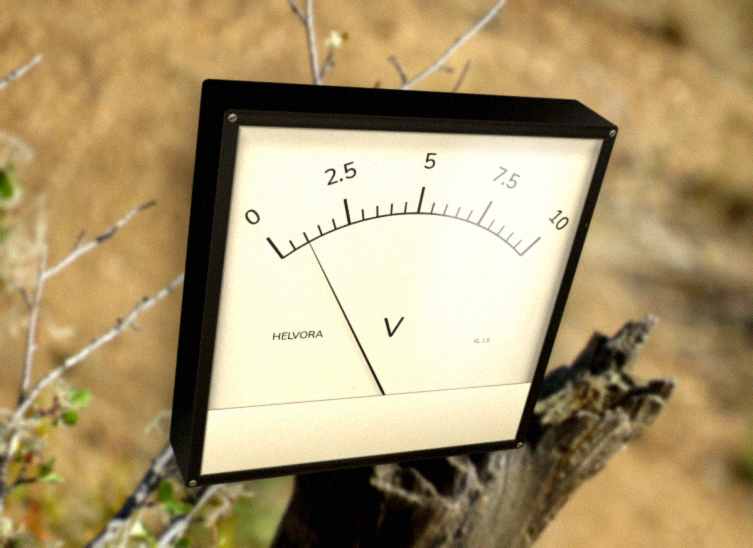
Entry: 1 V
